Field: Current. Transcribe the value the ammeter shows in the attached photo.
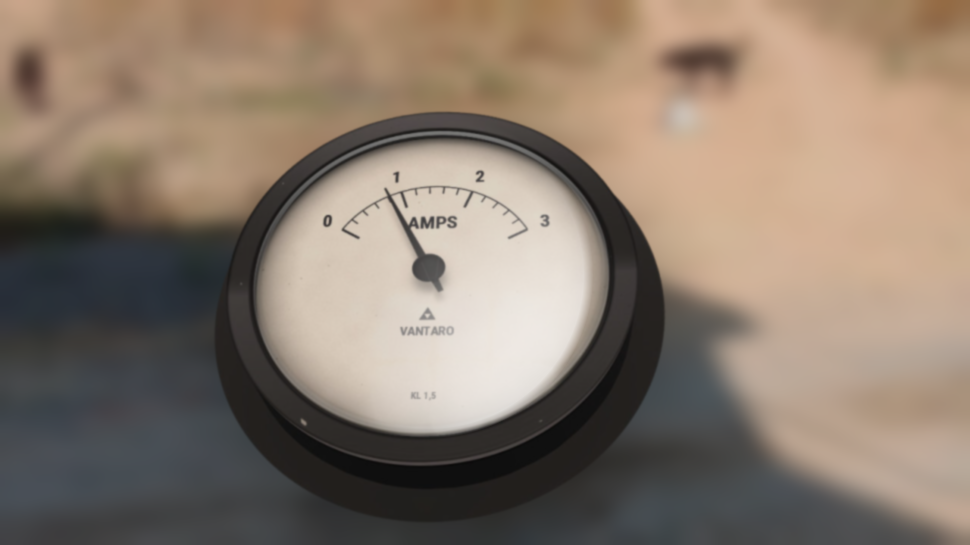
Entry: 0.8 A
